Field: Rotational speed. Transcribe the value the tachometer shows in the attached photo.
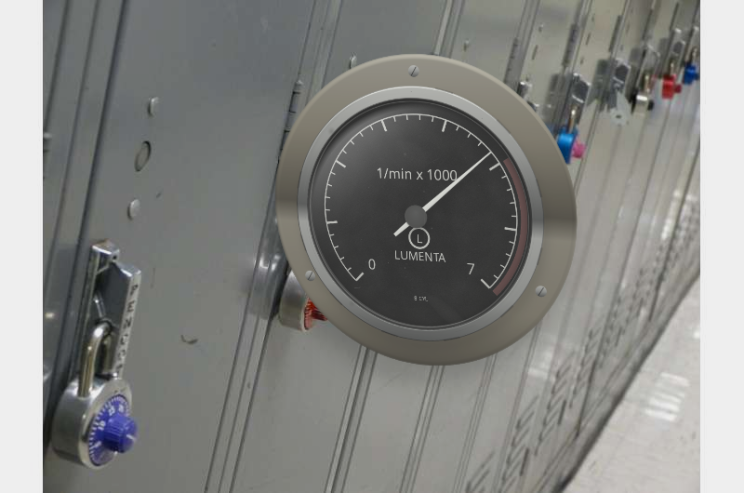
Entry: 4800 rpm
